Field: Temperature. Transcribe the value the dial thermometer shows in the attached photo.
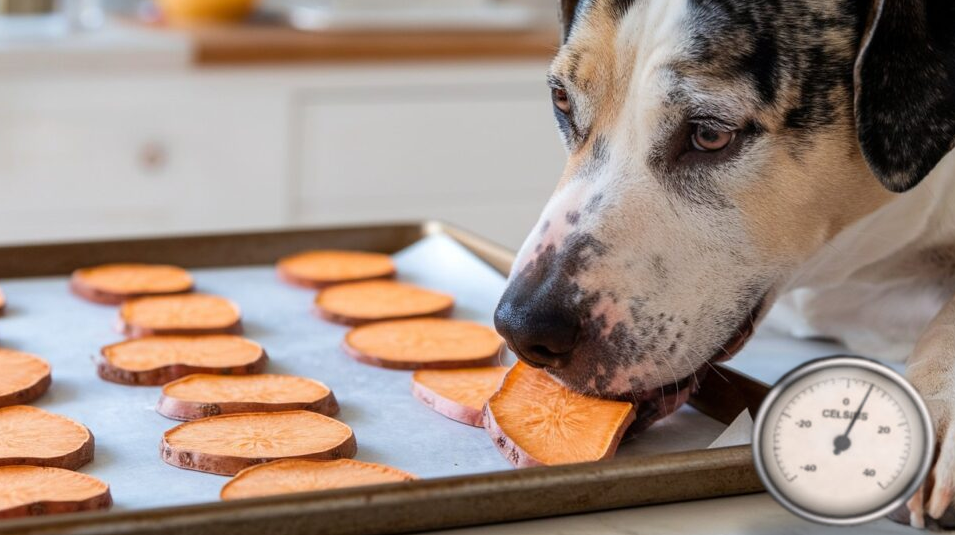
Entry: 6 °C
